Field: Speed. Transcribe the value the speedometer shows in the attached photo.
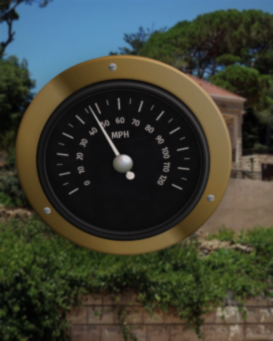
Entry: 47.5 mph
